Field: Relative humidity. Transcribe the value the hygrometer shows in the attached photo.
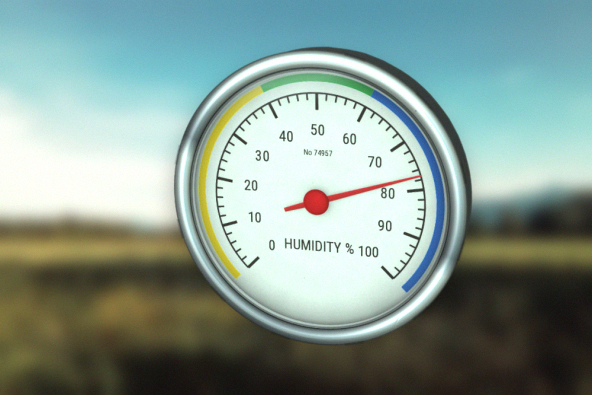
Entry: 77 %
